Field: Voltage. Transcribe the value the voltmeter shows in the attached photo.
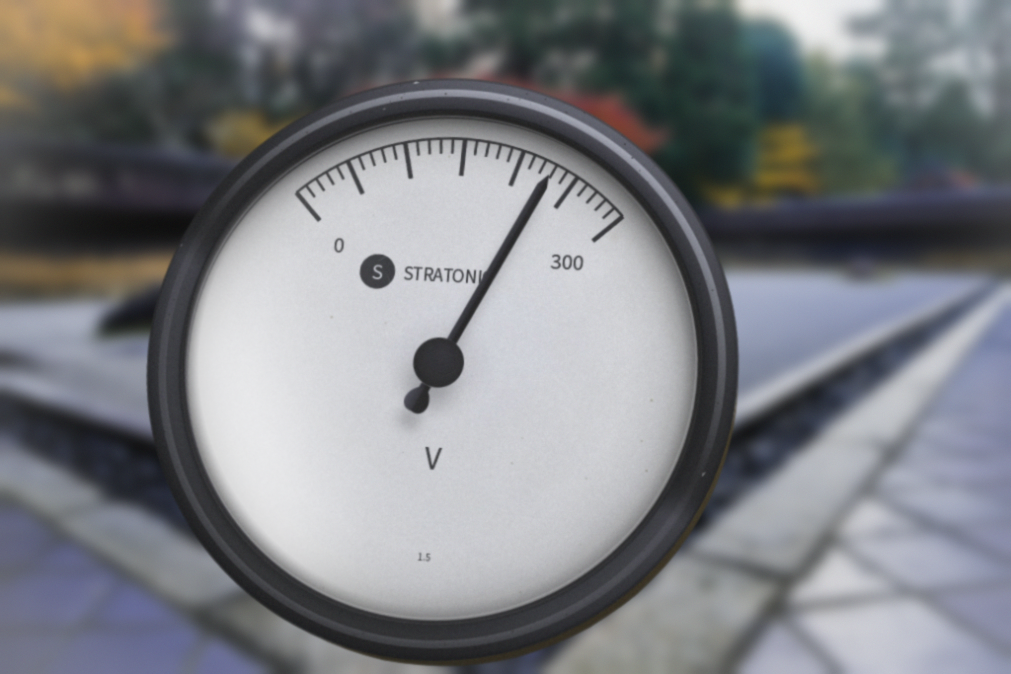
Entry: 230 V
